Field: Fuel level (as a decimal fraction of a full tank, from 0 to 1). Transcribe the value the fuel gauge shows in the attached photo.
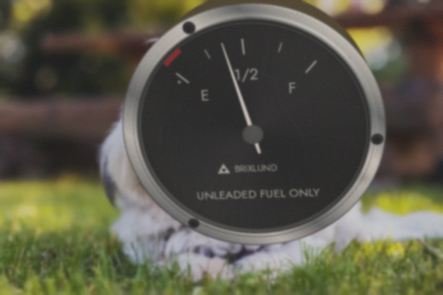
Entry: 0.375
